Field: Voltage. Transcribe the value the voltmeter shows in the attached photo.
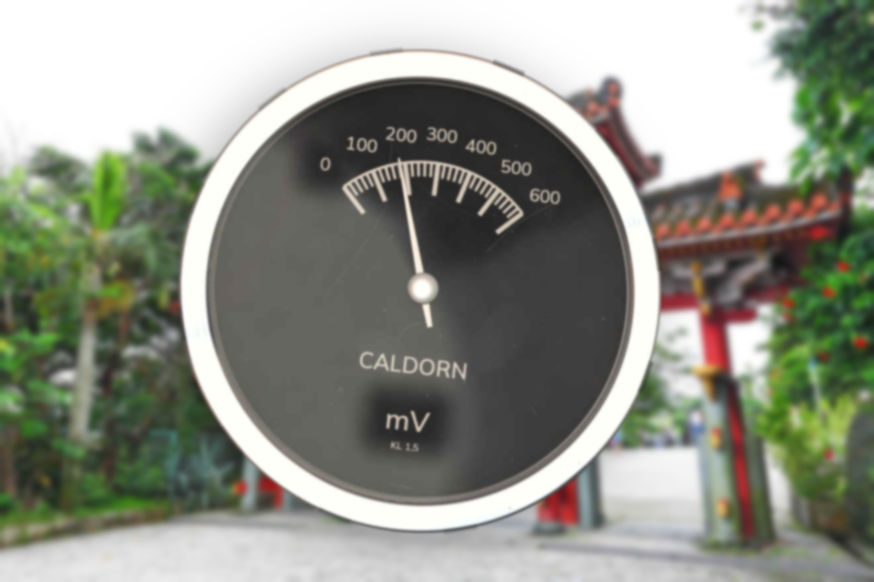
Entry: 180 mV
